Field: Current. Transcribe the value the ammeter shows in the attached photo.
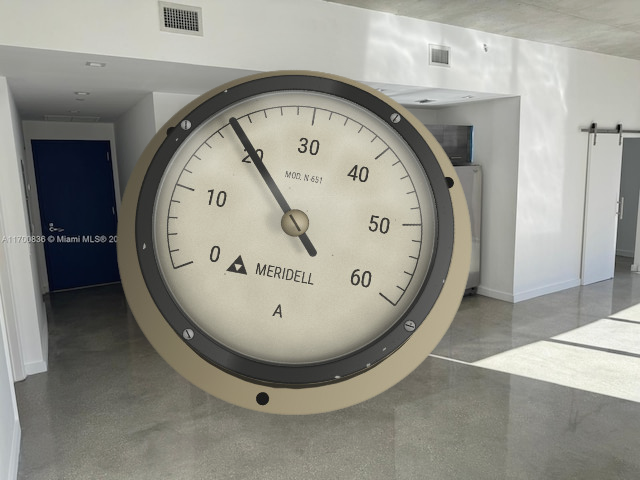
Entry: 20 A
